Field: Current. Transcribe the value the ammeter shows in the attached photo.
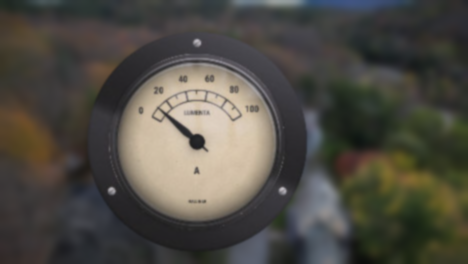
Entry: 10 A
